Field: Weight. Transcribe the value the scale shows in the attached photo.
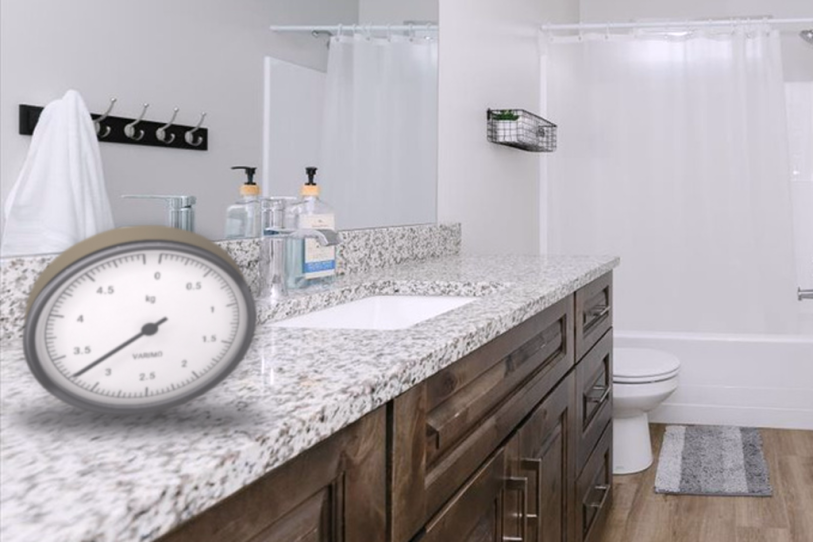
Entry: 3.25 kg
